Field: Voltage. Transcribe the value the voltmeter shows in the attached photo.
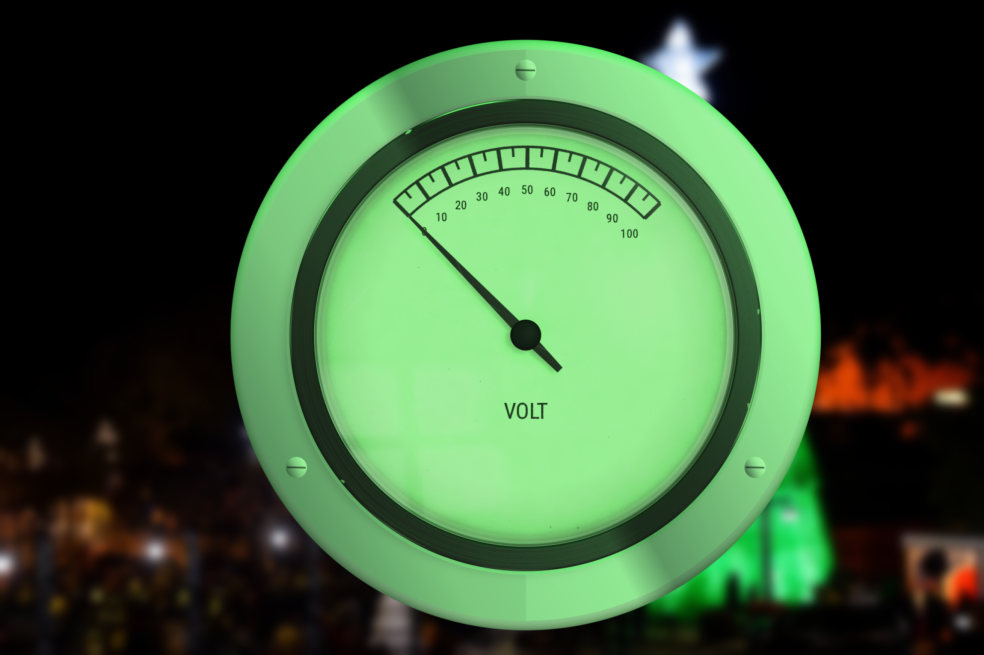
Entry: 0 V
